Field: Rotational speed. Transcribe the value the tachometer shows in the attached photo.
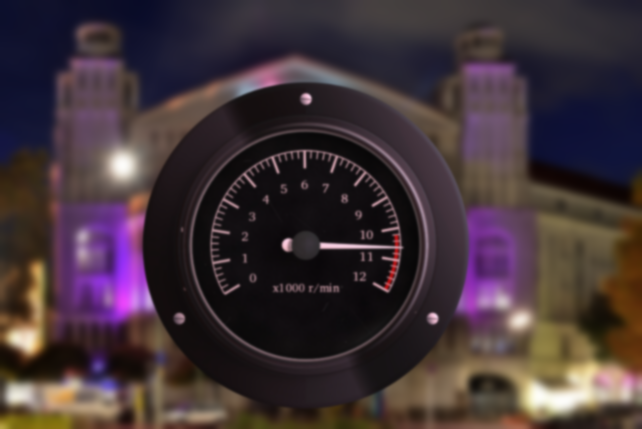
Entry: 10600 rpm
